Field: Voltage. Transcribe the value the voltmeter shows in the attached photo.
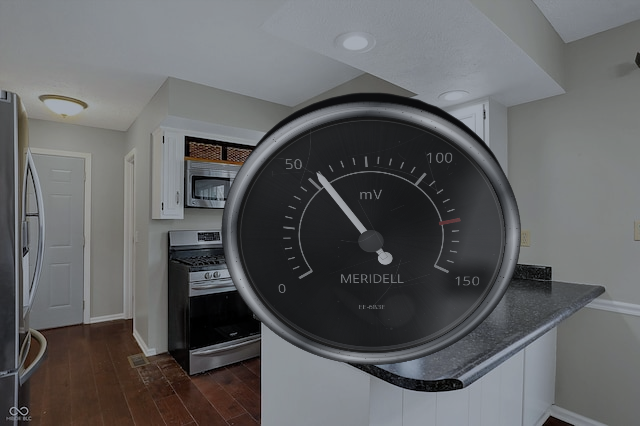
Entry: 55 mV
